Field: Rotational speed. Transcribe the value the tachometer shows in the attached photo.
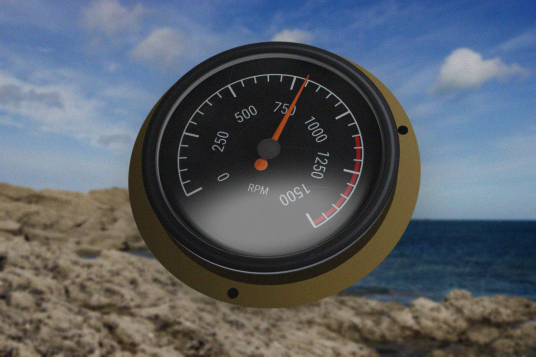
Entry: 800 rpm
